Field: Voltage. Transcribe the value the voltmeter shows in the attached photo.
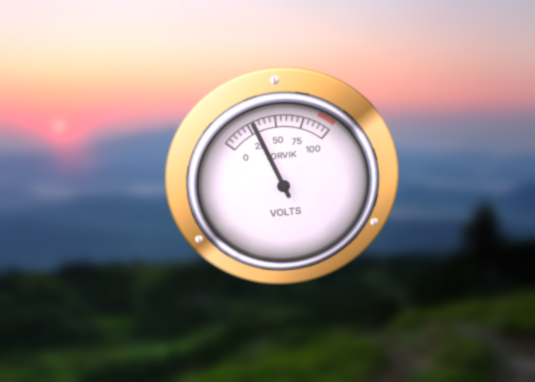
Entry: 30 V
